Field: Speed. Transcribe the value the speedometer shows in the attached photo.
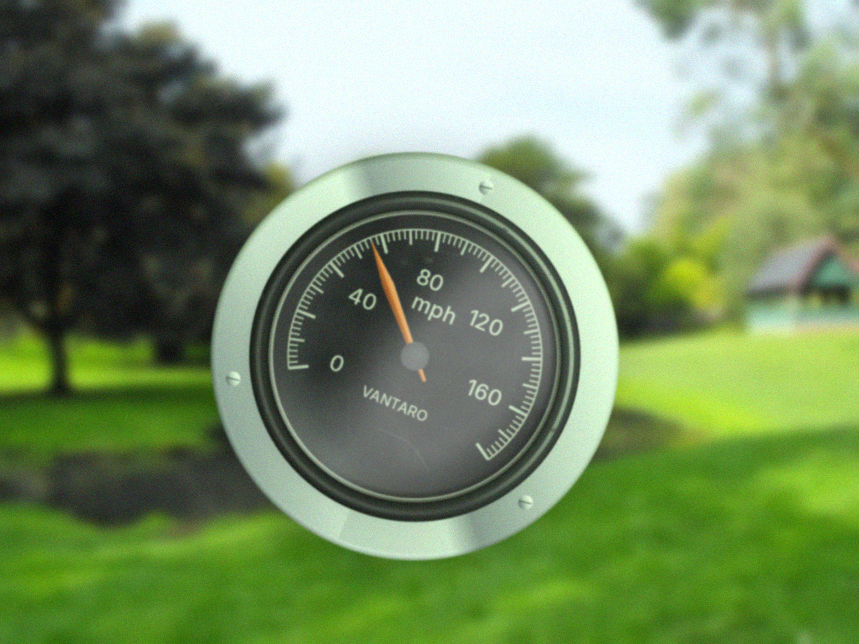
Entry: 56 mph
